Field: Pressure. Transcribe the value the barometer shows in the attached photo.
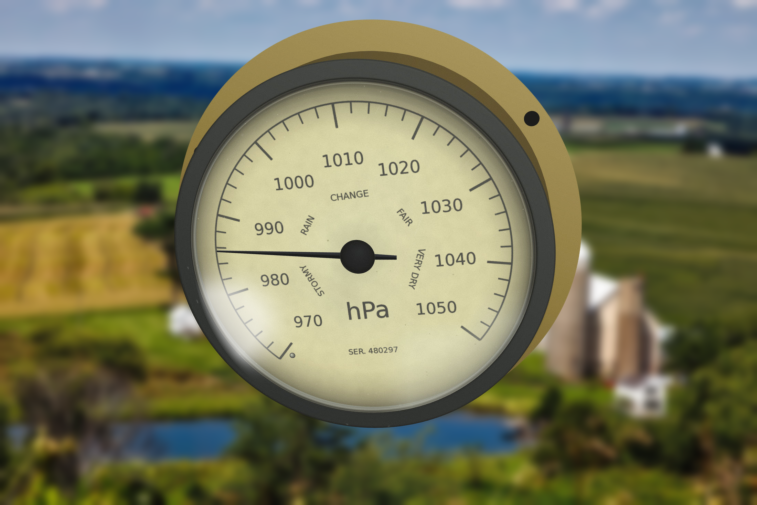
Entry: 986 hPa
